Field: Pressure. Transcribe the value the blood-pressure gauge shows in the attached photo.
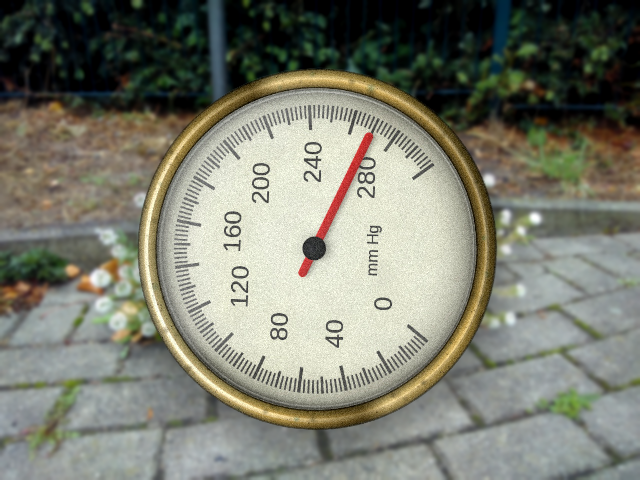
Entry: 270 mmHg
